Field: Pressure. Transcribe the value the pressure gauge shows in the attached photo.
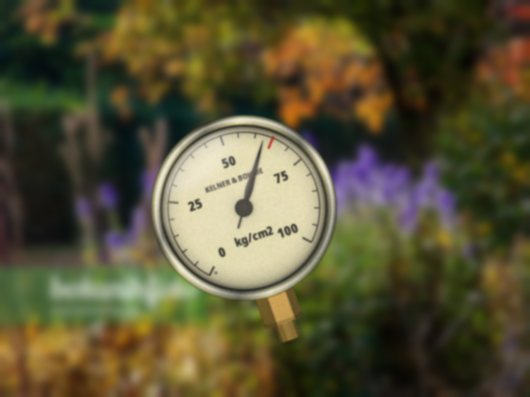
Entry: 62.5 kg/cm²
